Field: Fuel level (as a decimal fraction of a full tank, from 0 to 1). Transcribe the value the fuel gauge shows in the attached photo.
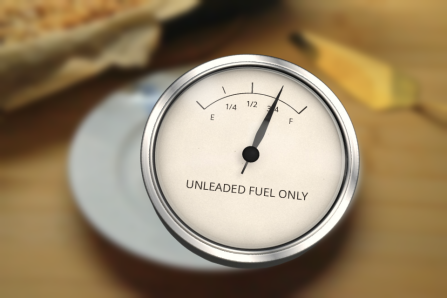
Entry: 0.75
